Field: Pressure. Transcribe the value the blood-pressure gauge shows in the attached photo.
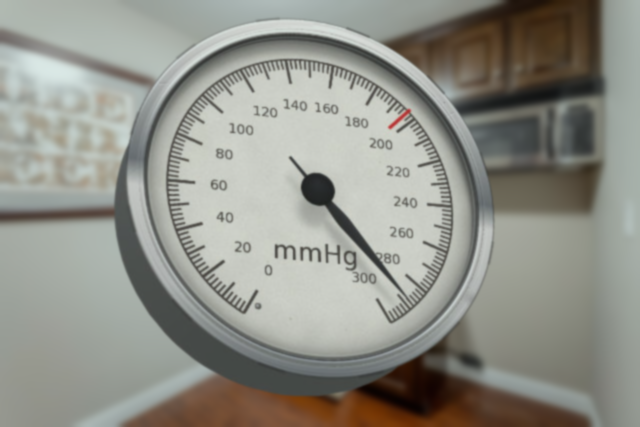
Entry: 290 mmHg
